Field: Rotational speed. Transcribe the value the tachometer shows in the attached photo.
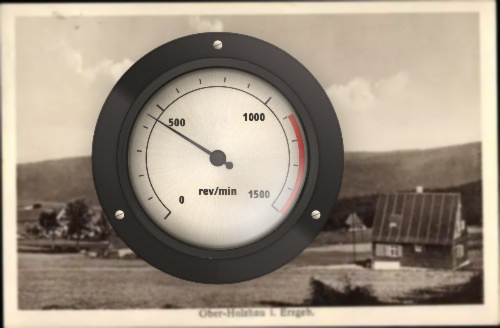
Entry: 450 rpm
